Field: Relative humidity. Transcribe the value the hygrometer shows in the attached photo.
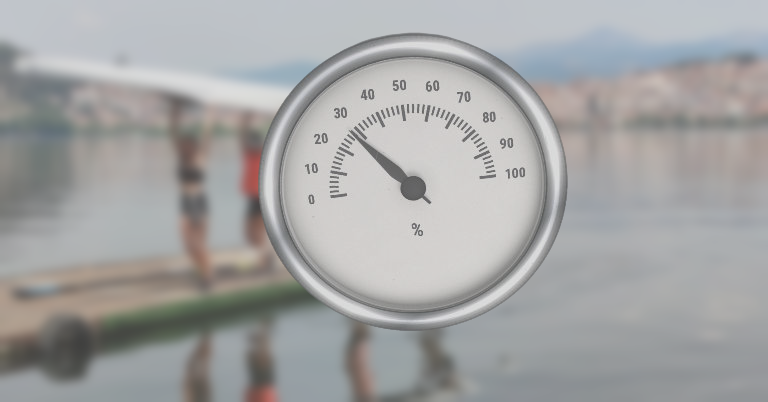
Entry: 28 %
